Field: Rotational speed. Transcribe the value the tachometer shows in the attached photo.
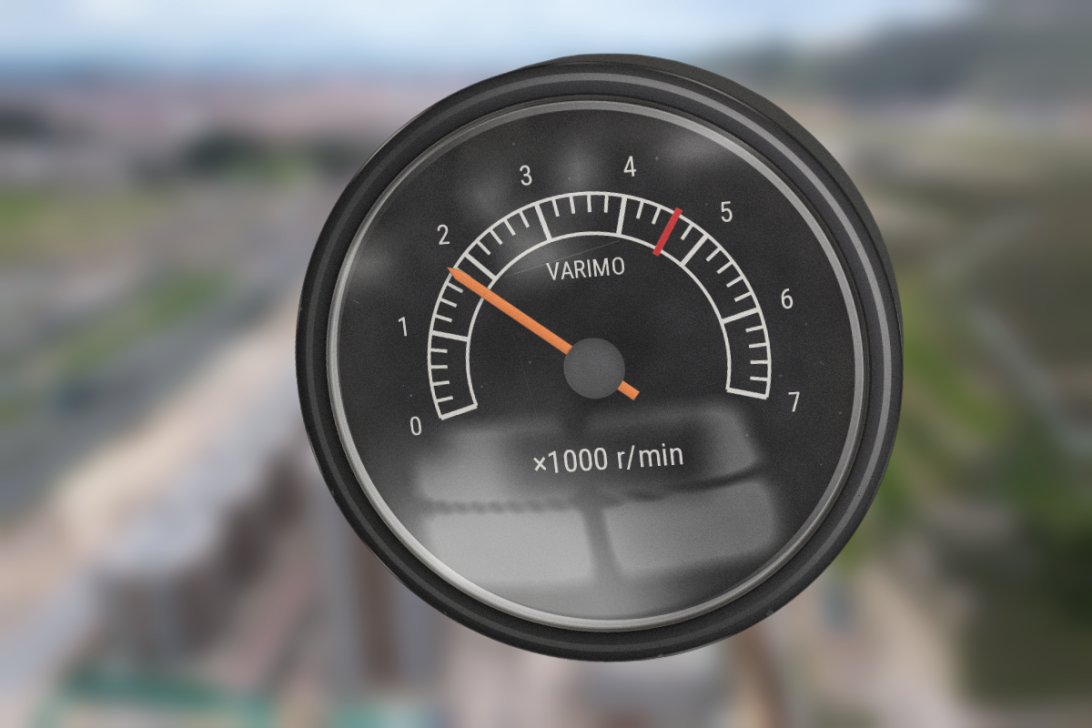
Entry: 1800 rpm
